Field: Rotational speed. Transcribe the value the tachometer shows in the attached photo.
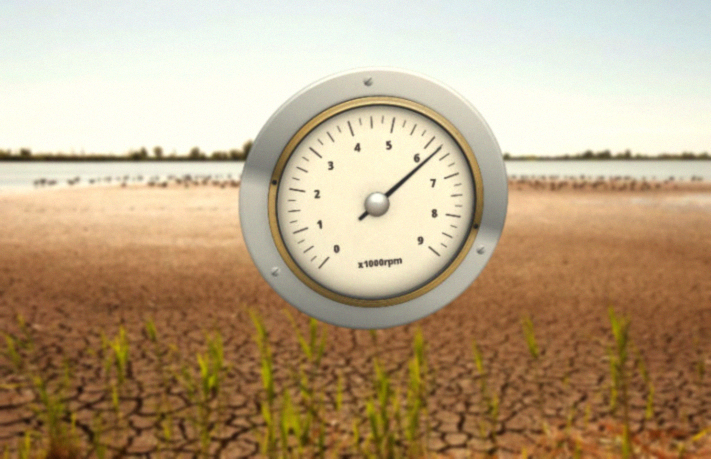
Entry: 6250 rpm
